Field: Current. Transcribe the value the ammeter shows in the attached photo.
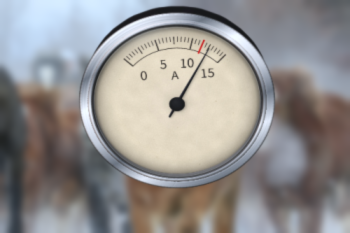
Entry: 12.5 A
